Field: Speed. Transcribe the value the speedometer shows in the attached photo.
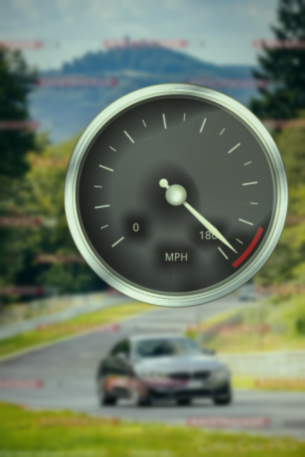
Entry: 175 mph
